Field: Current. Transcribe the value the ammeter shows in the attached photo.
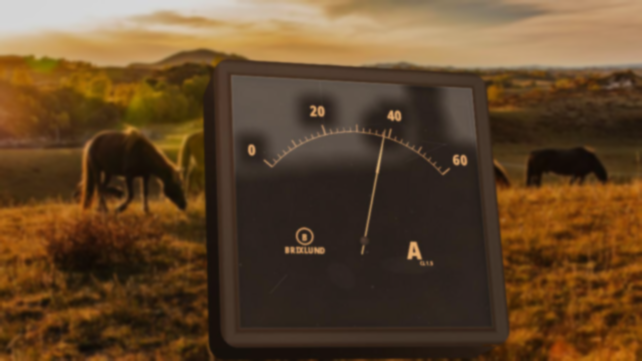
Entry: 38 A
